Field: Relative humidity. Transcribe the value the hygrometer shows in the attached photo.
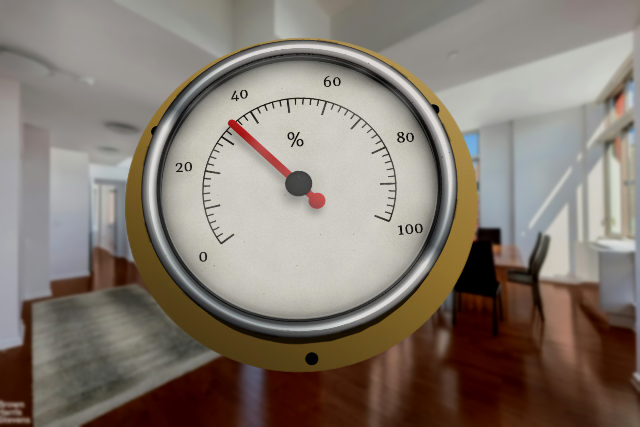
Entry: 34 %
